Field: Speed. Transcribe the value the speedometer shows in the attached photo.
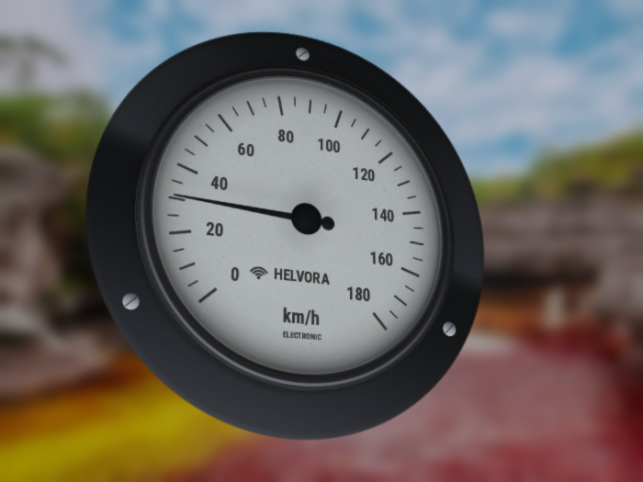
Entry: 30 km/h
